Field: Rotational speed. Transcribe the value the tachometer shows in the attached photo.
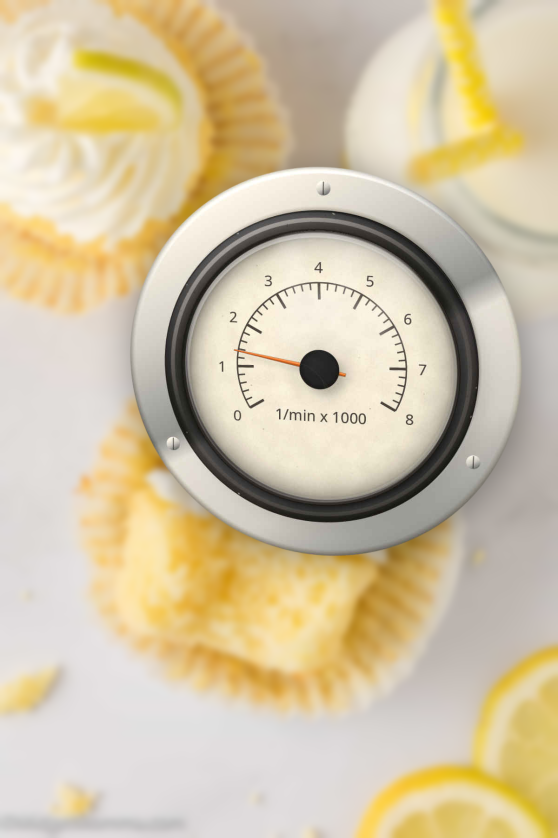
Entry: 1400 rpm
